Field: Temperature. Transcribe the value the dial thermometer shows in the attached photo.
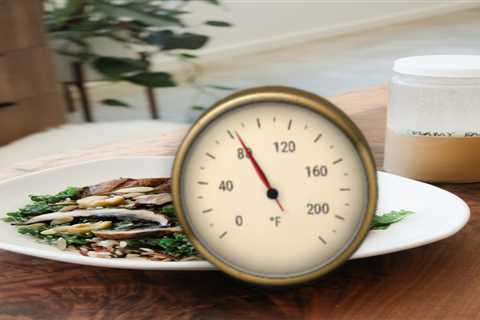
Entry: 85 °F
